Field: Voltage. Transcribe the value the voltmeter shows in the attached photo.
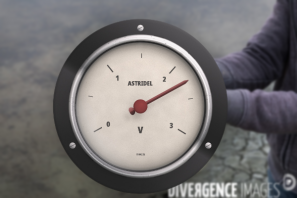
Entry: 2.25 V
